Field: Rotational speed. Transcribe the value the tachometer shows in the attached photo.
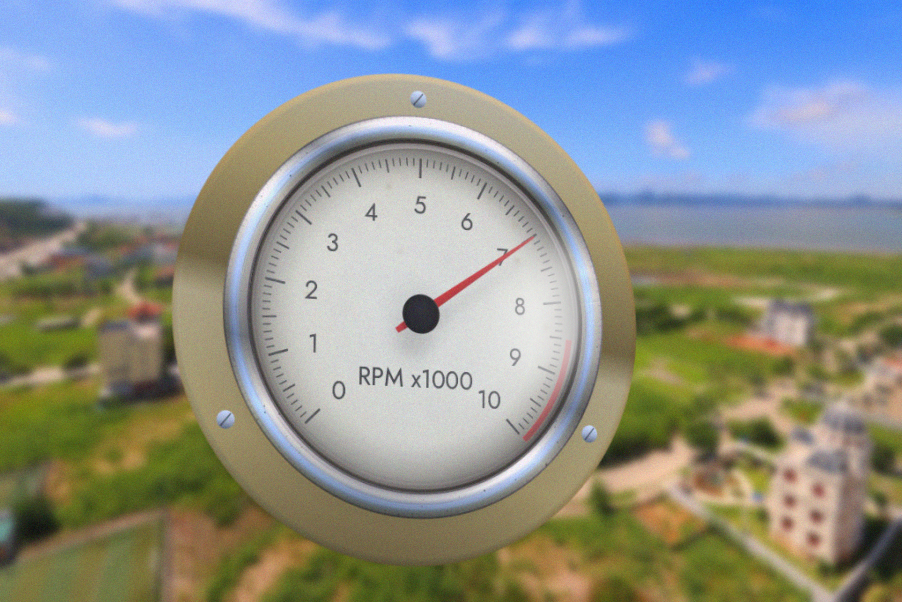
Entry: 7000 rpm
